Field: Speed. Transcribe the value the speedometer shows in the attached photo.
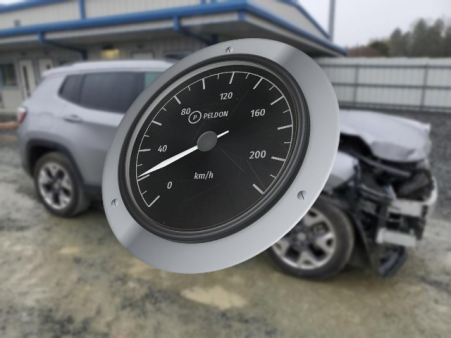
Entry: 20 km/h
